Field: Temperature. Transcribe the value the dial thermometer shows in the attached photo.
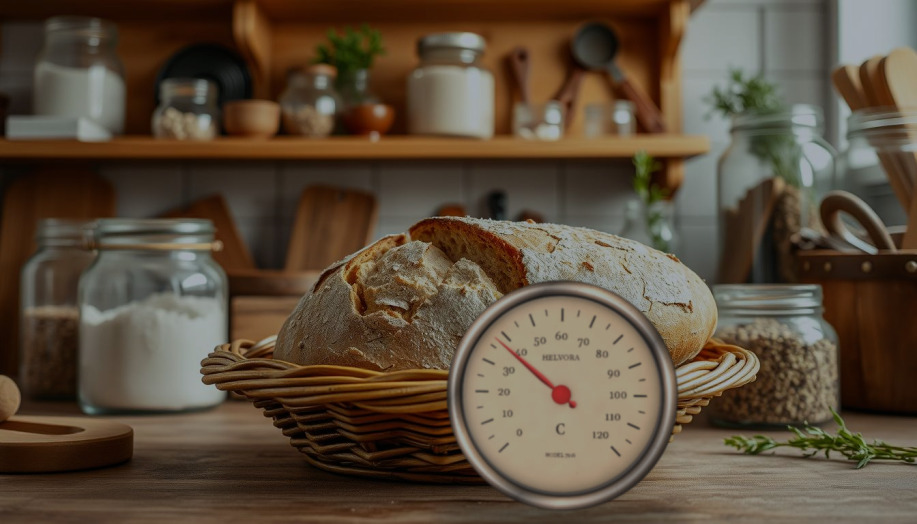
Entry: 37.5 °C
